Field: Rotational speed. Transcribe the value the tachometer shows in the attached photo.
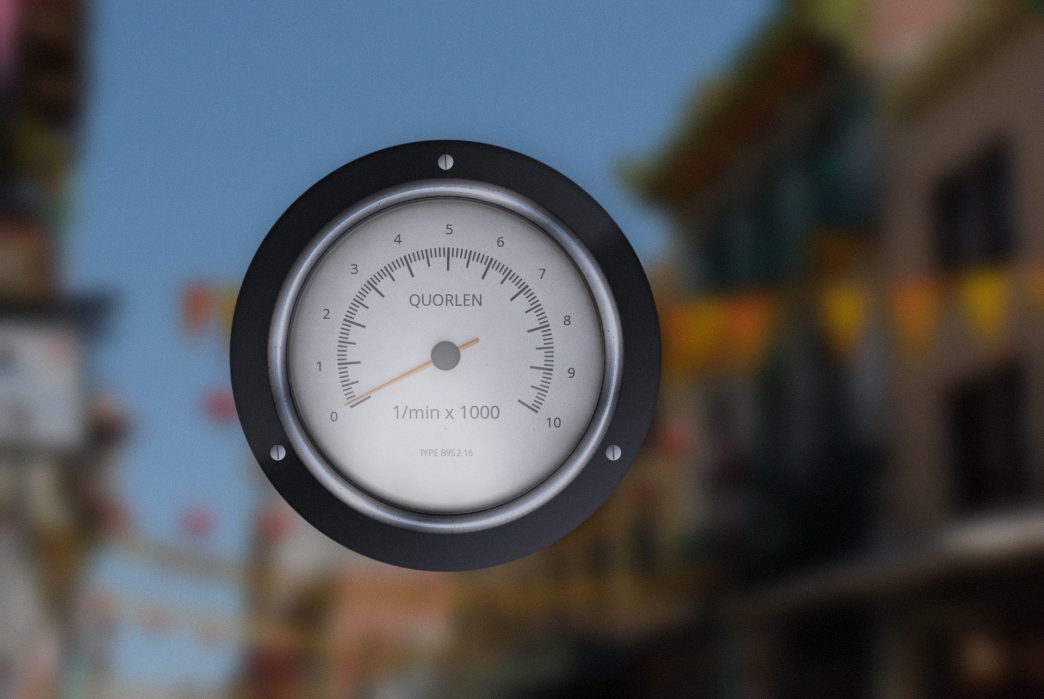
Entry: 100 rpm
